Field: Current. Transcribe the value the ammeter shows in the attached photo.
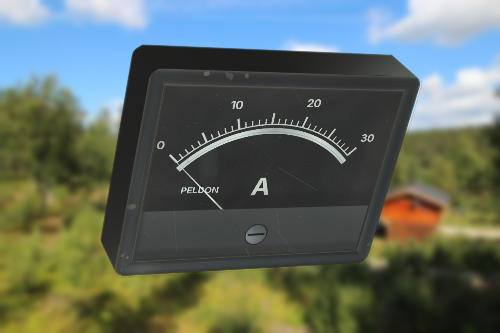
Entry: 0 A
